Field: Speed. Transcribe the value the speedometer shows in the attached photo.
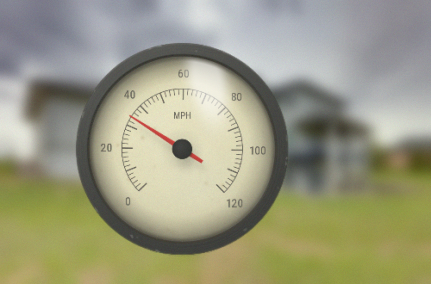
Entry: 34 mph
